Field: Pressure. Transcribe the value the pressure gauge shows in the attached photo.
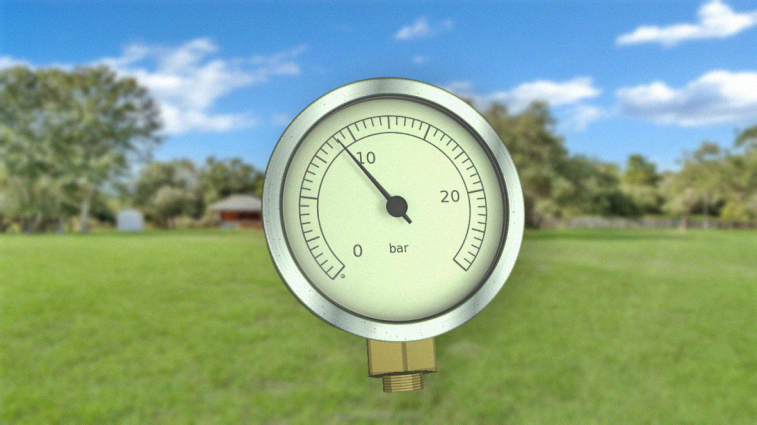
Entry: 9 bar
